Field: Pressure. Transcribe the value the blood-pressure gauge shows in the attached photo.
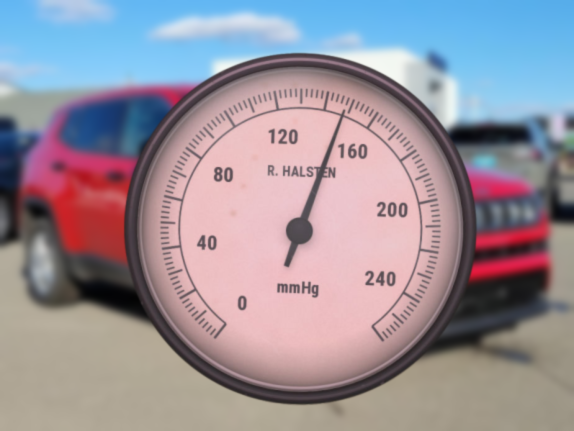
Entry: 148 mmHg
